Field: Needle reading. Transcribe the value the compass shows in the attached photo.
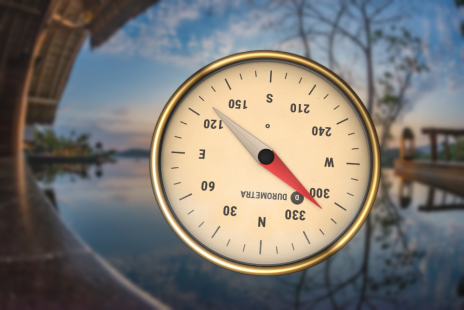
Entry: 310 °
